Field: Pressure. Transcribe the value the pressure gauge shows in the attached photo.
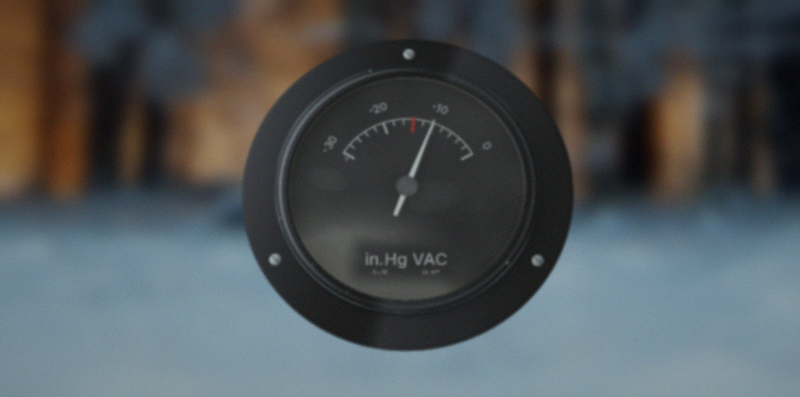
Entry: -10 inHg
